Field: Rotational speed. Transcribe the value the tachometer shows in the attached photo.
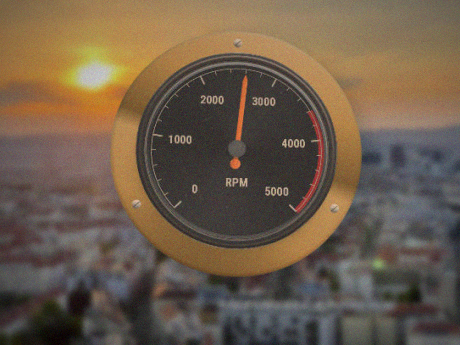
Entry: 2600 rpm
